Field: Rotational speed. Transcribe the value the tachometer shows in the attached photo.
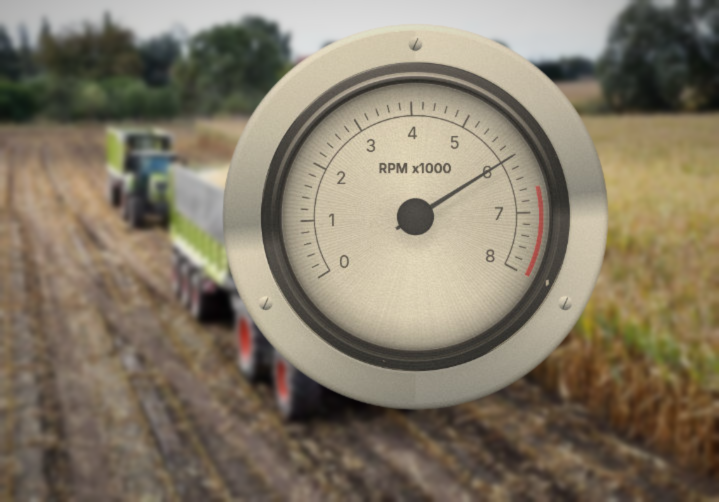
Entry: 6000 rpm
